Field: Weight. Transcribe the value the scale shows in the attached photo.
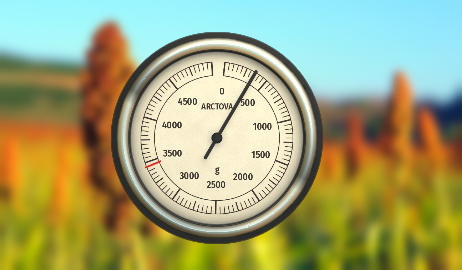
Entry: 350 g
